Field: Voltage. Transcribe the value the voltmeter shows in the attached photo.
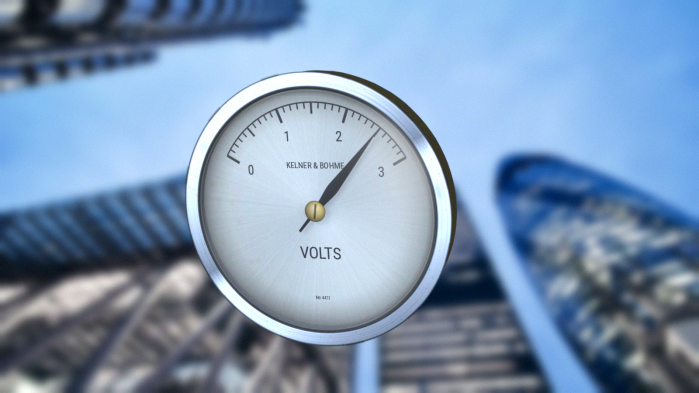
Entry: 2.5 V
